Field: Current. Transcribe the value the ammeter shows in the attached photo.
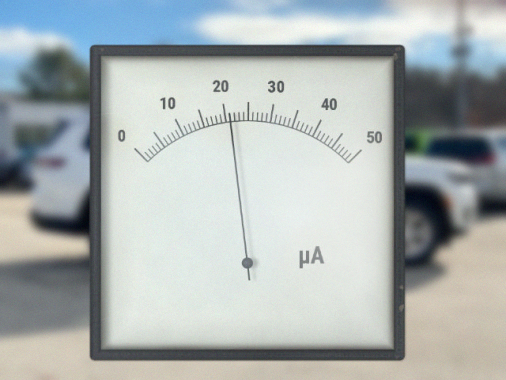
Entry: 21 µA
